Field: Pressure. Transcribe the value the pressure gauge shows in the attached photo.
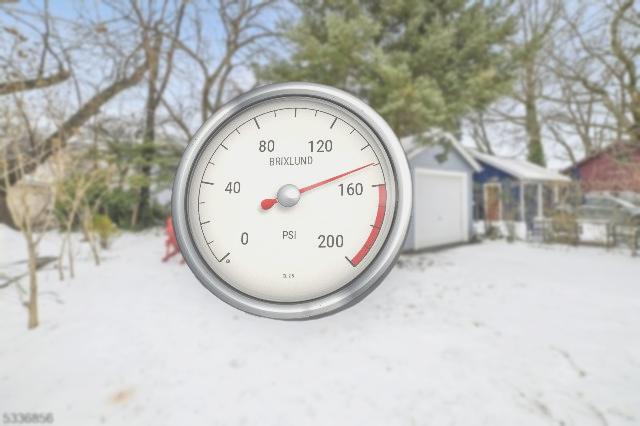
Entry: 150 psi
